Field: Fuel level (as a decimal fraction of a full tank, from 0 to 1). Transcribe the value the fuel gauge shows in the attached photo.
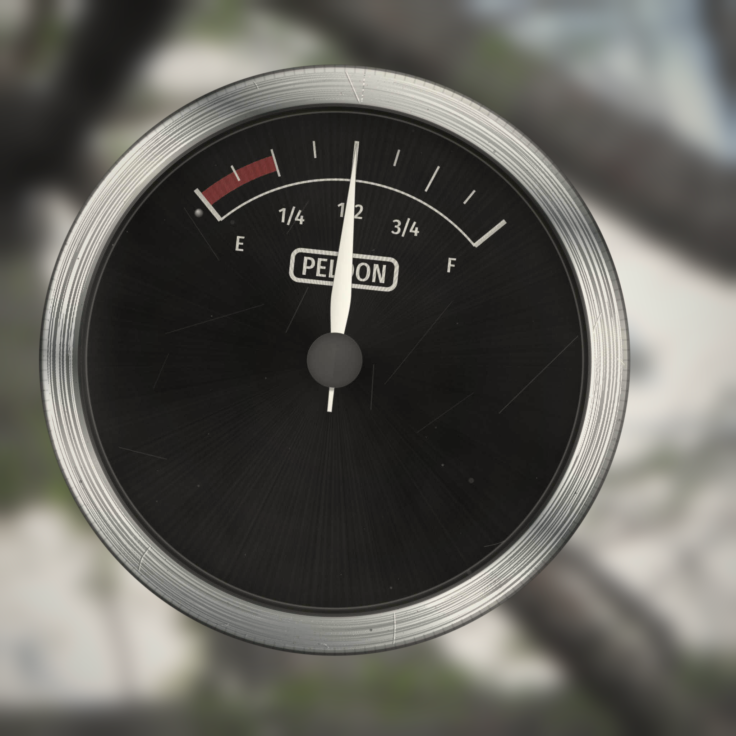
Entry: 0.5
